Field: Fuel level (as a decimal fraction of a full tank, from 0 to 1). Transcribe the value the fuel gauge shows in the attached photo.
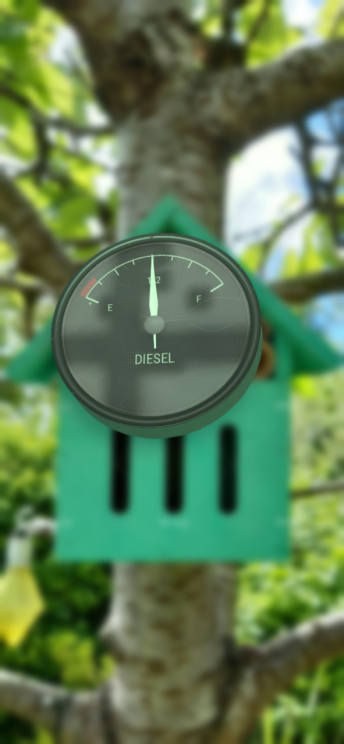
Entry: 0.5
